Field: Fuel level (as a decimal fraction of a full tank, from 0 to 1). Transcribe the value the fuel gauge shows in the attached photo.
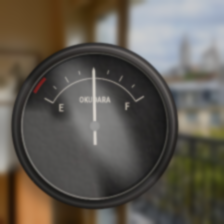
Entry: 0.5
